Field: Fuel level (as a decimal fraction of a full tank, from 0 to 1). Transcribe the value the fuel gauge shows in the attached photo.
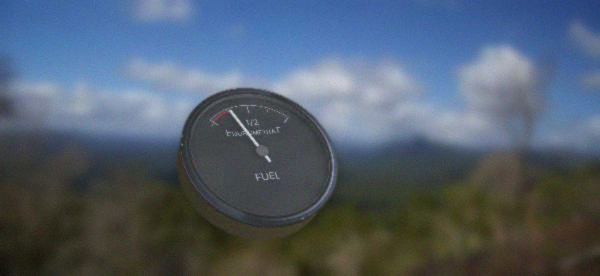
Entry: 0.25
